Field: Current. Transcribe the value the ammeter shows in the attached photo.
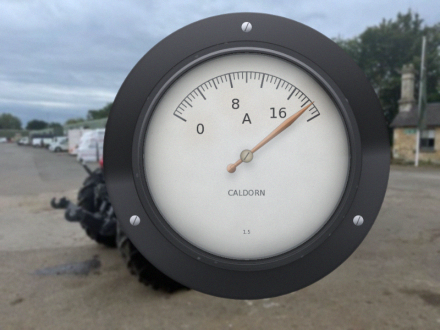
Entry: 18.5 A
